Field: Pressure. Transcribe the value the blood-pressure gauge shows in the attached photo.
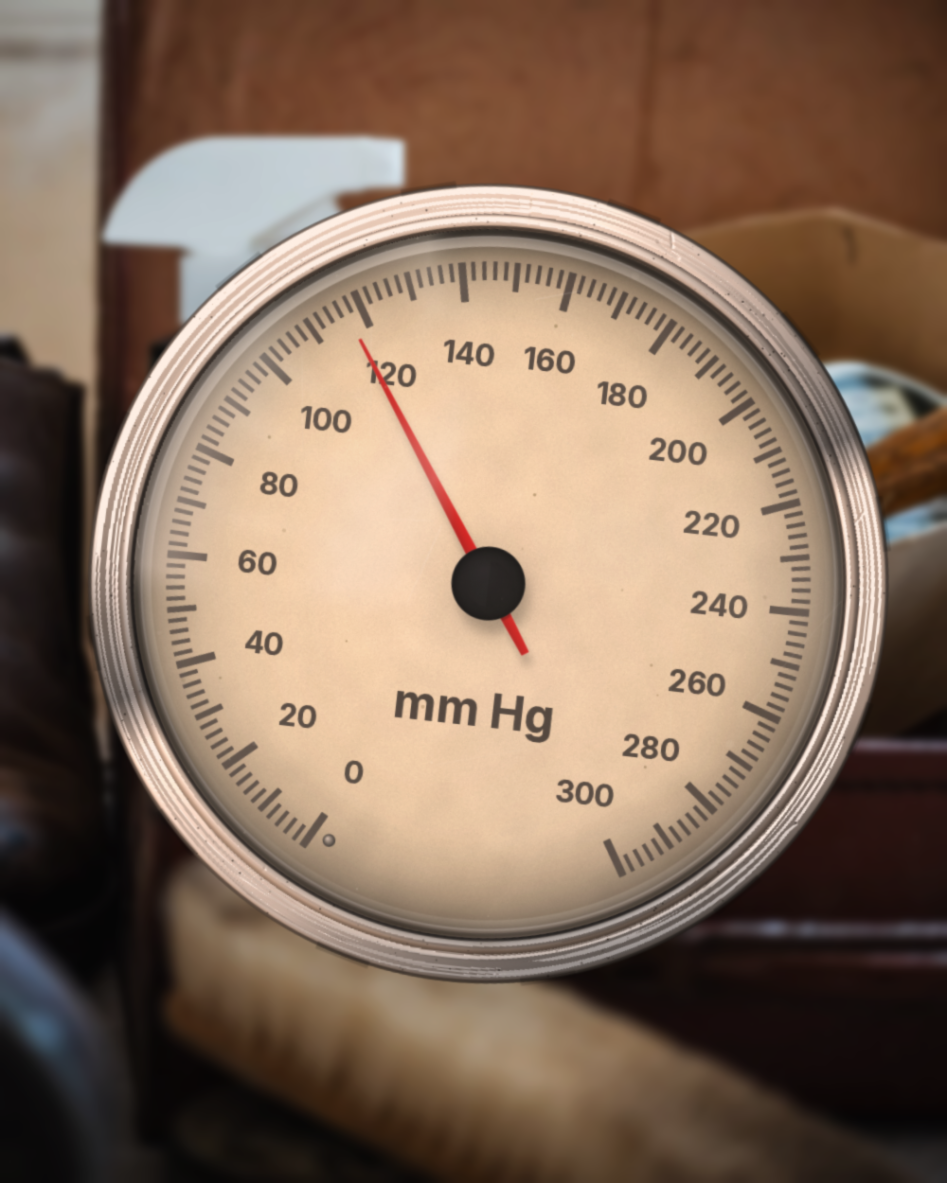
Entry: 117 mmHg
